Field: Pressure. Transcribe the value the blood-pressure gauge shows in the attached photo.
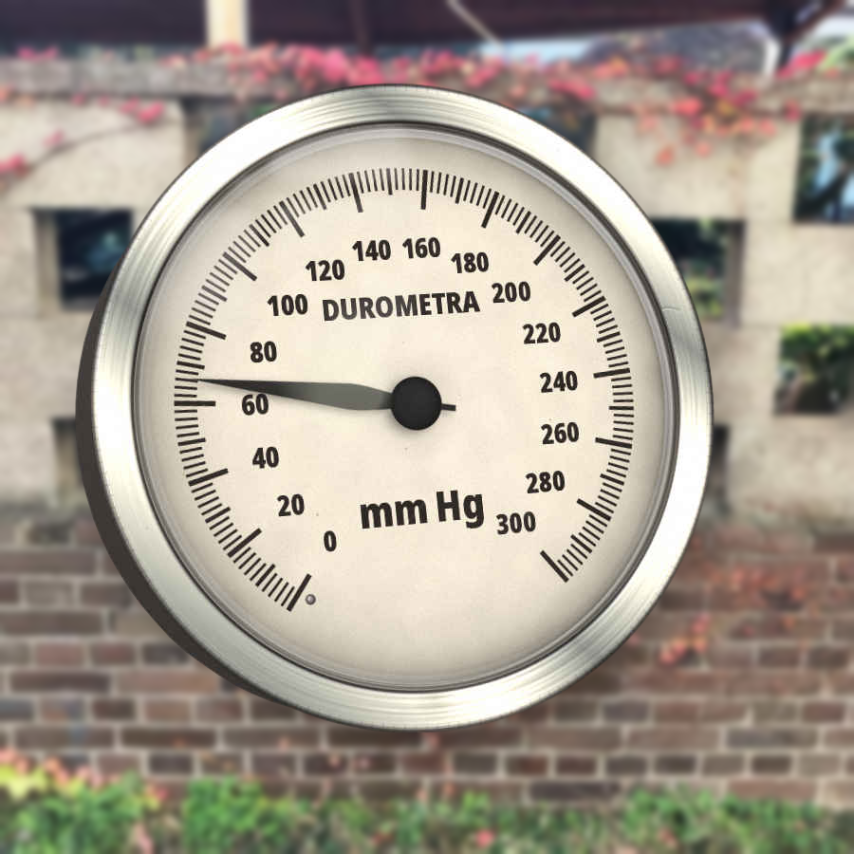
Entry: 66 mmHg
